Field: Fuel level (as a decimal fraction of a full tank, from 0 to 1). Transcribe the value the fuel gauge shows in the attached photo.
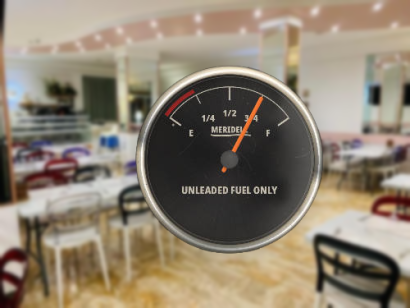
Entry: 0.75
